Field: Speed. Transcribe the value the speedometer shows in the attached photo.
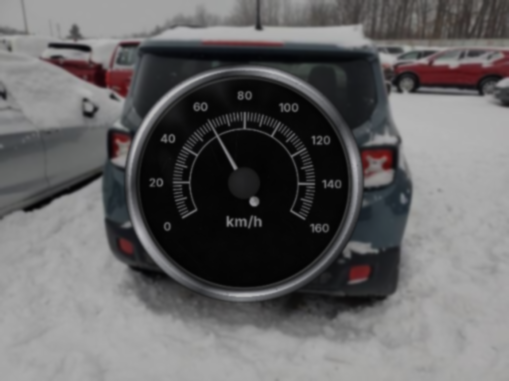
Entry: 60 km/h
